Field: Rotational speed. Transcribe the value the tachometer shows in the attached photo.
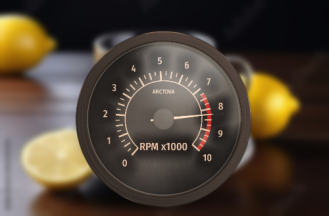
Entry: 8250 rpm
